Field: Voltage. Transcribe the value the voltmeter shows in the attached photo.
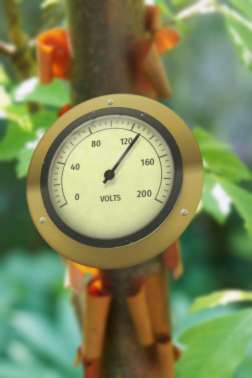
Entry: 130 V
